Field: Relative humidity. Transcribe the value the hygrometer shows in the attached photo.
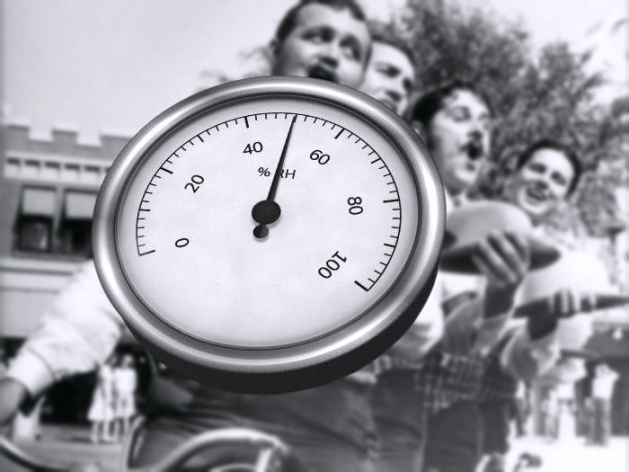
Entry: 50 %
